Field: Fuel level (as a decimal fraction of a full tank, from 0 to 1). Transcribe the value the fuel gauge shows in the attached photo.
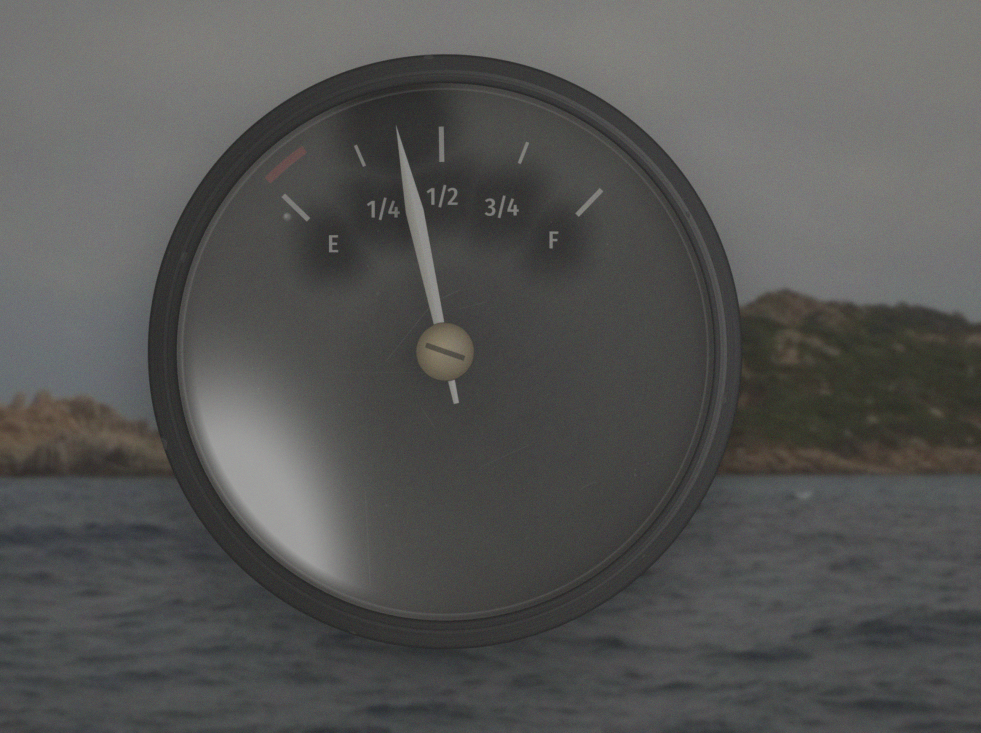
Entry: 0.375
